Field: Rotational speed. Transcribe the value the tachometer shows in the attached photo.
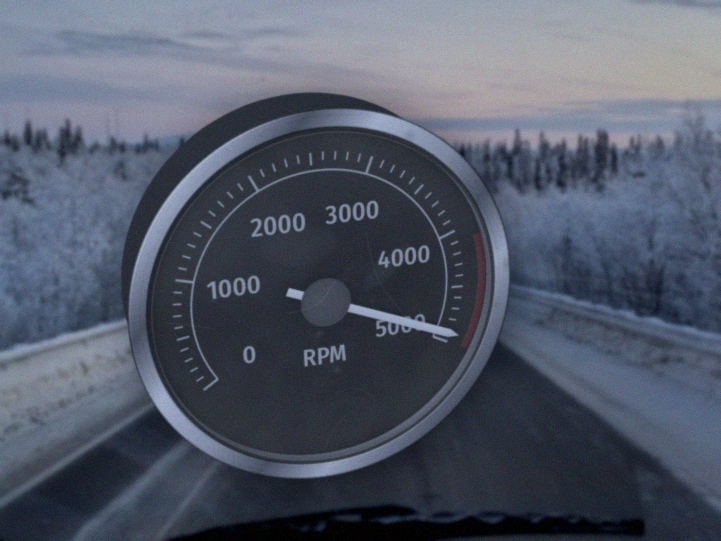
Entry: 4900 rpm
